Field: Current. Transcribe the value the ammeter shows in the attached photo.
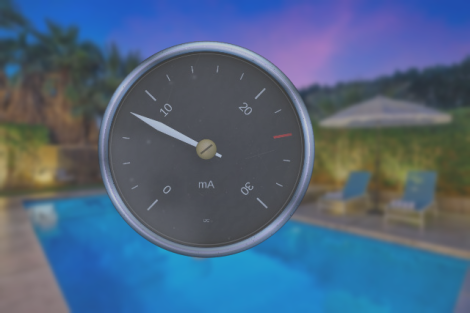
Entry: 8 mA
